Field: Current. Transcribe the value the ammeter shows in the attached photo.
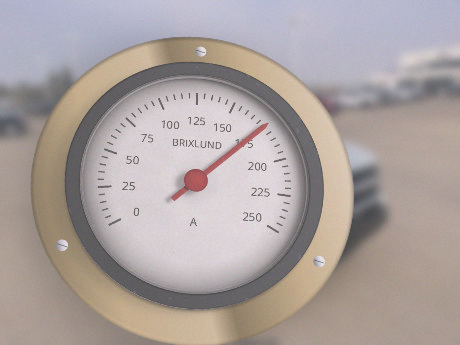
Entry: 175 A
